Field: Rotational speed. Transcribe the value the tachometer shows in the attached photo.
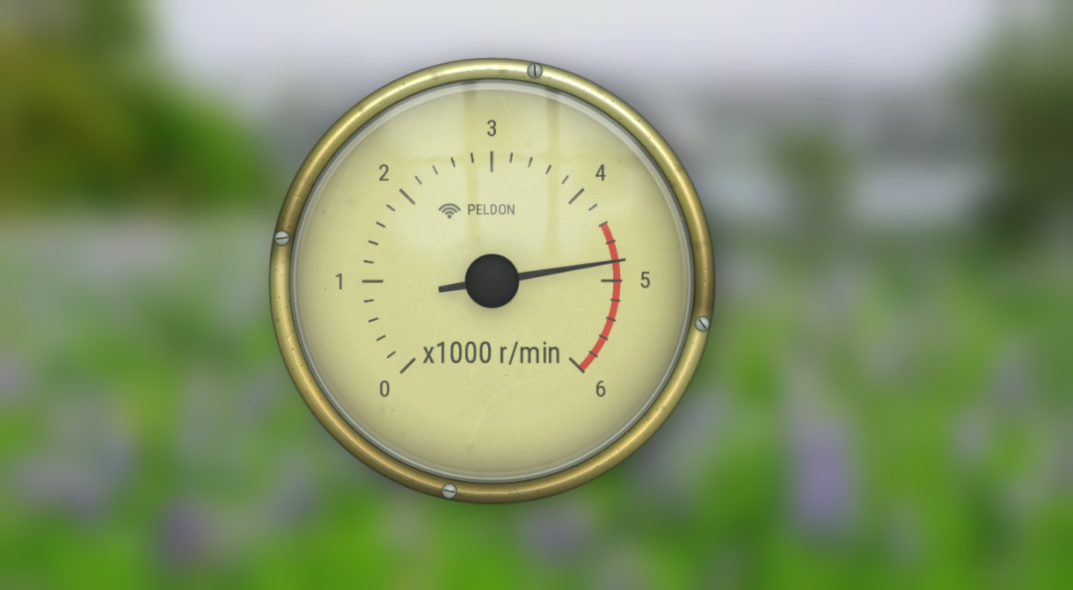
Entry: 4800 rpm
